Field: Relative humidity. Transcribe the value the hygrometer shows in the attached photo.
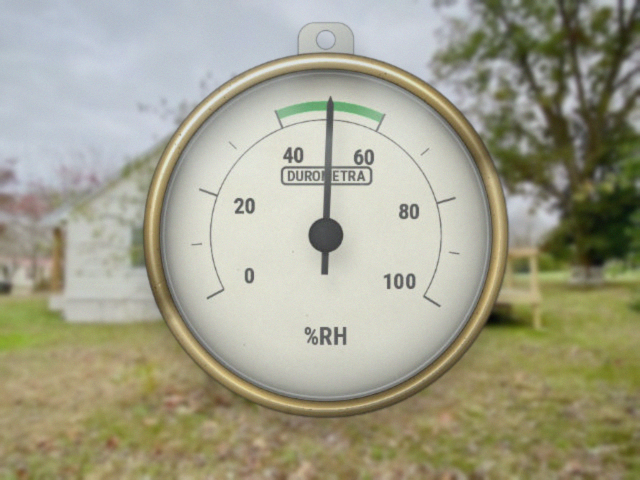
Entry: 50 %
